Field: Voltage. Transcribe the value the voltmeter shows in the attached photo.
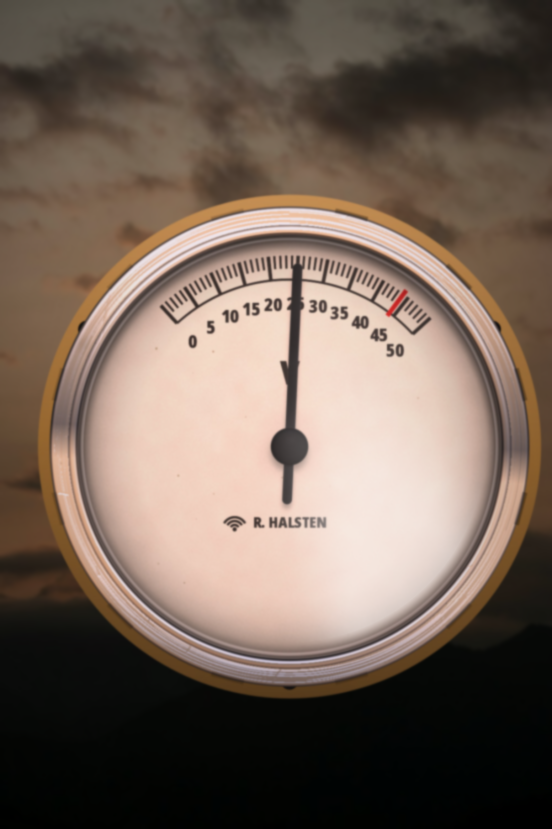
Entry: 25 V
